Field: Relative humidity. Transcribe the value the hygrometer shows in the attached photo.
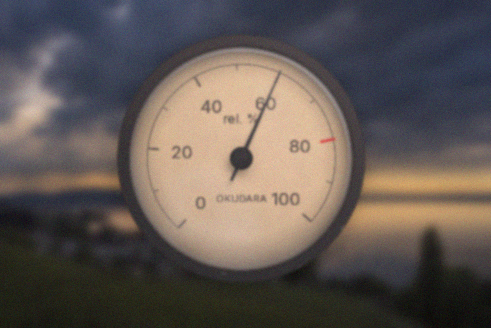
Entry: 60 %
